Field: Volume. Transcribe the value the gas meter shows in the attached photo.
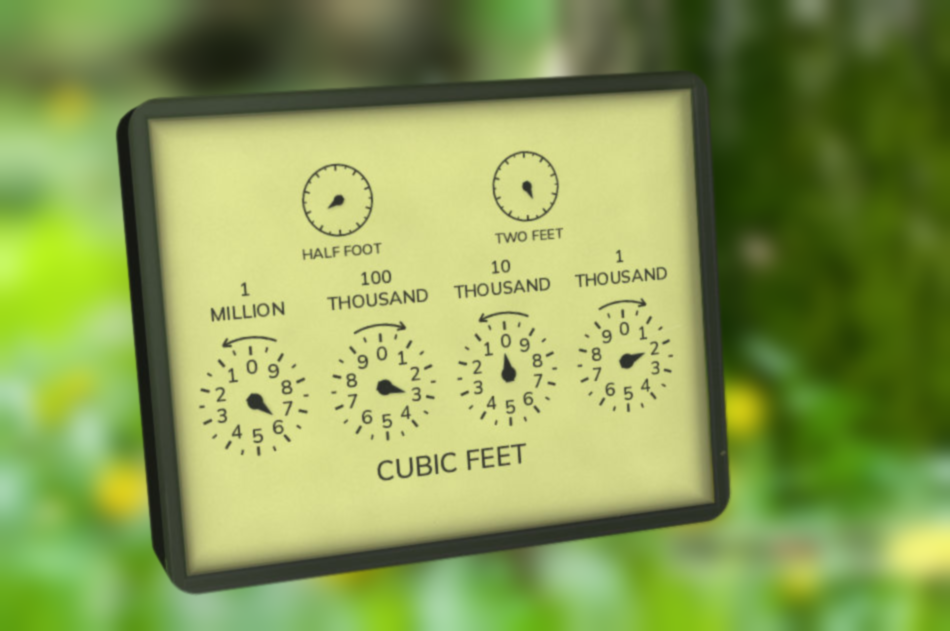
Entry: 630200 ft³
